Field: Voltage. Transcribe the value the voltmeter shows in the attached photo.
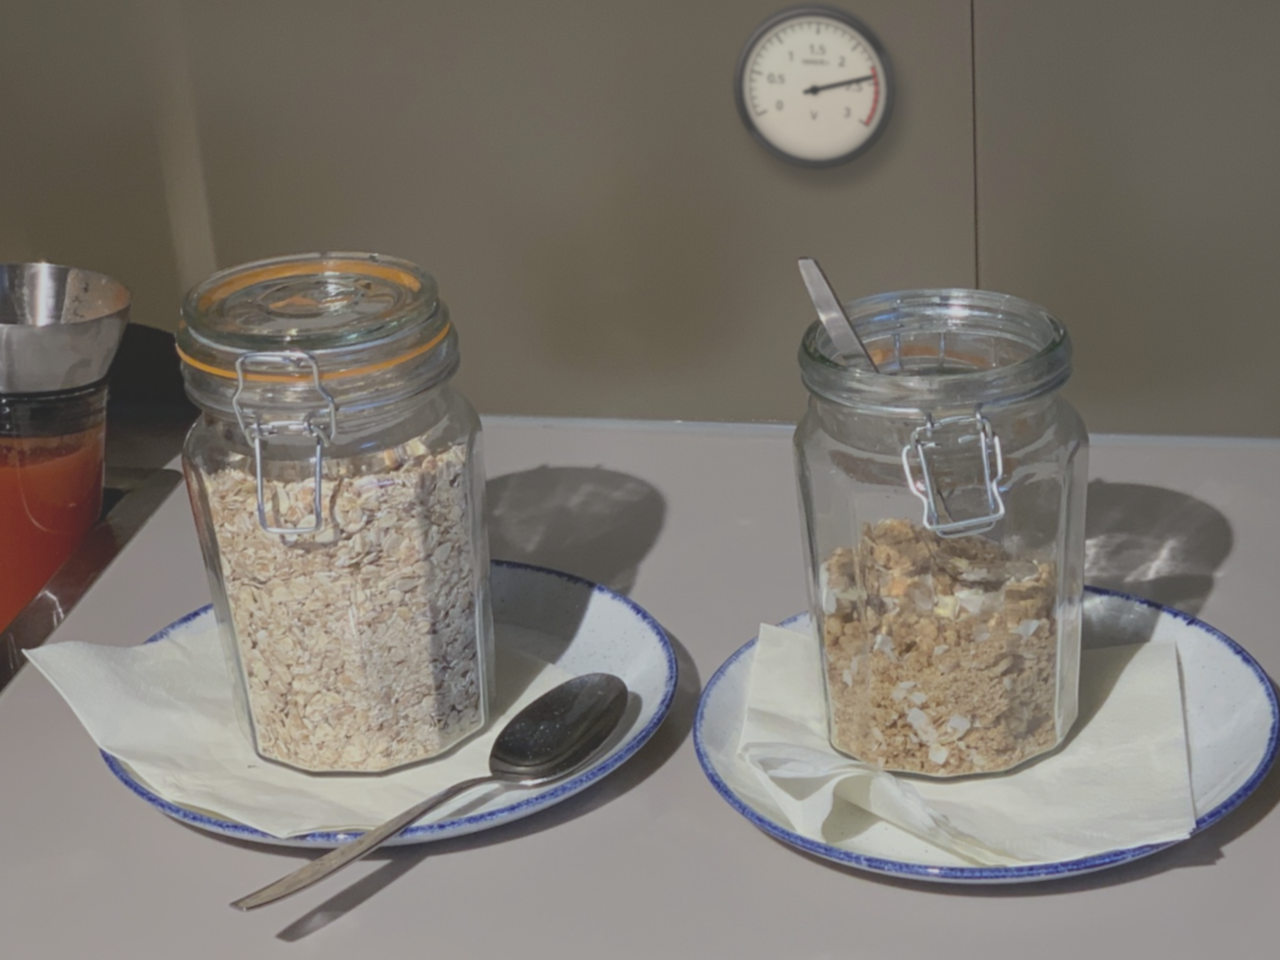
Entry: 2.4 V
